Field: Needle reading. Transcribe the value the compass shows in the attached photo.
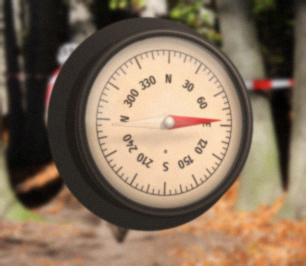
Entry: 85 °
